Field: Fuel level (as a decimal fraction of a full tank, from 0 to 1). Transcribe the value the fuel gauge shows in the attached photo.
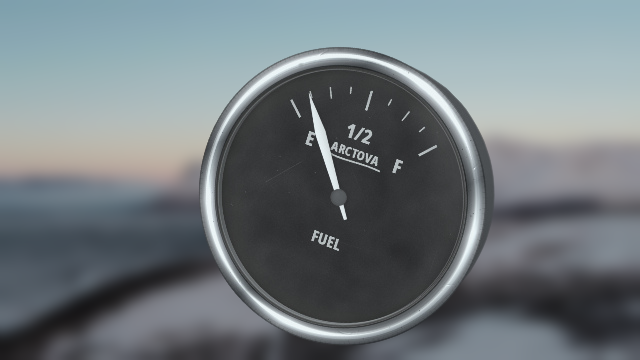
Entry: 0.125
